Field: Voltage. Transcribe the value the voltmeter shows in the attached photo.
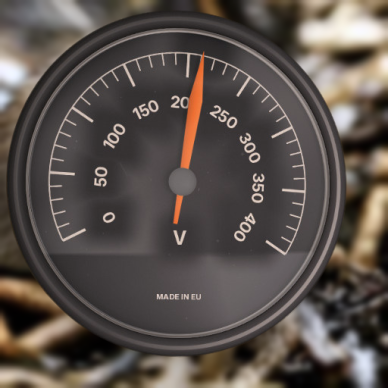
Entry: 210 V
